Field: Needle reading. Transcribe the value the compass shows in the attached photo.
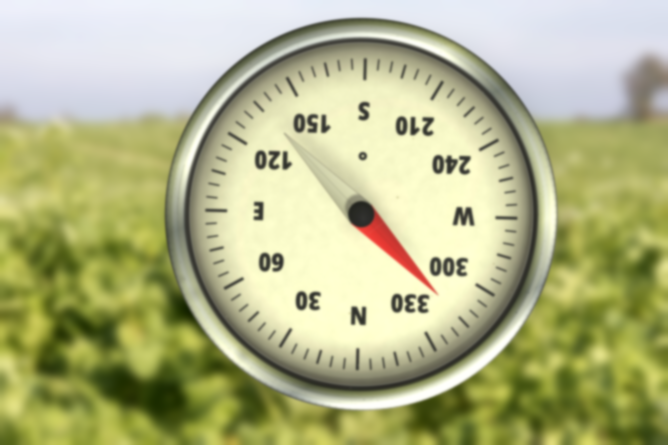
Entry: 315 °
